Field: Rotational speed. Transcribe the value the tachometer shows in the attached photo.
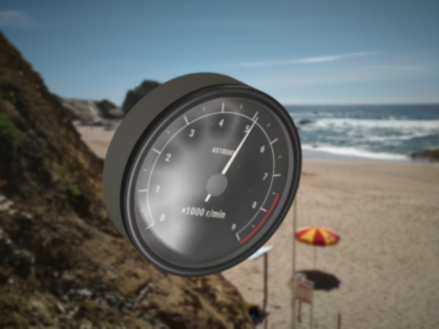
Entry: 5000 rpm
